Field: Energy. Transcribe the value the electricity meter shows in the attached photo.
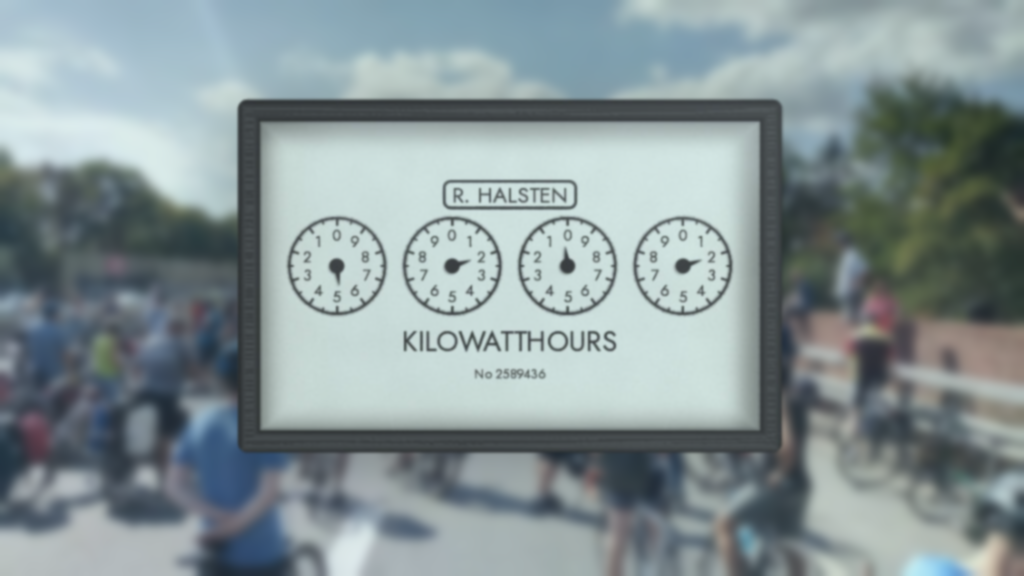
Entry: 5202 kWh
